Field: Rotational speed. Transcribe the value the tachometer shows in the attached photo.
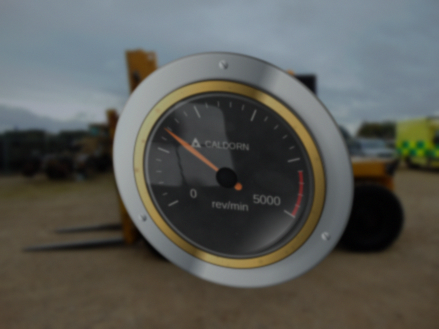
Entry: 1400 rpm
